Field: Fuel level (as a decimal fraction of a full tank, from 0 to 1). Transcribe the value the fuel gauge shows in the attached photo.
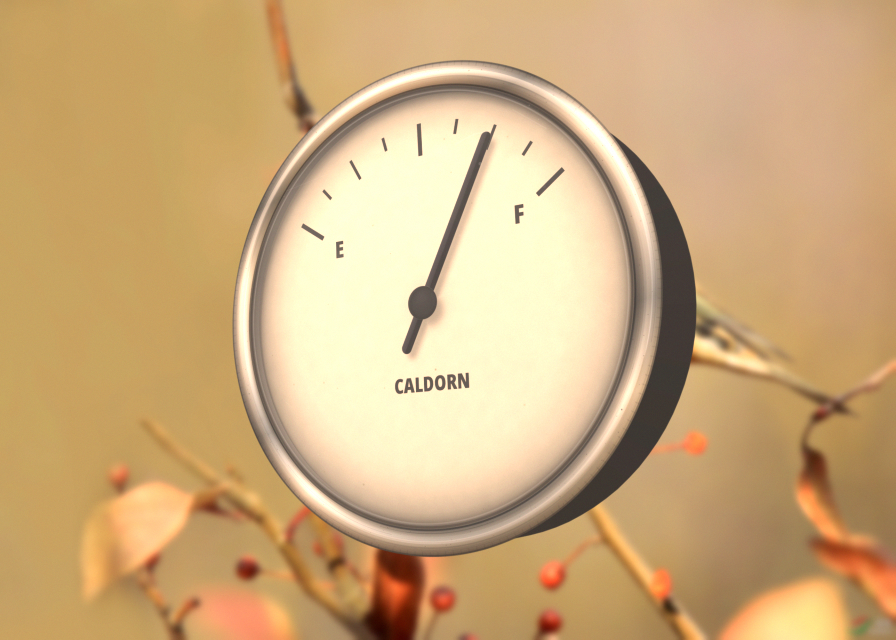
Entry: 0.75
